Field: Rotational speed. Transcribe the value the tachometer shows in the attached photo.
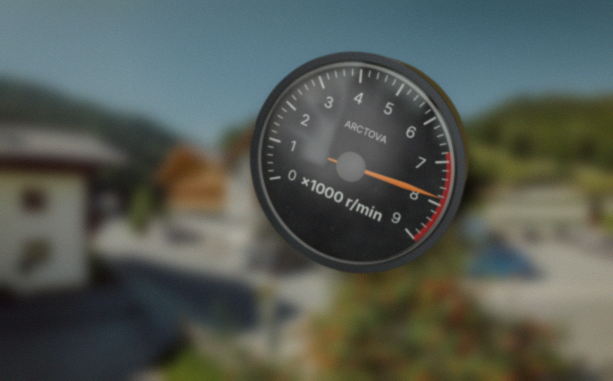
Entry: 7800 rpm
